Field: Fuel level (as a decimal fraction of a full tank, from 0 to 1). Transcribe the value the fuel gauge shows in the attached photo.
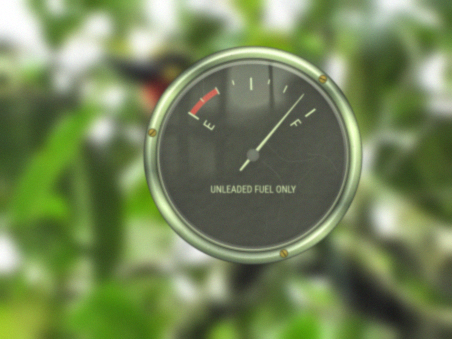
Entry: 0.875
